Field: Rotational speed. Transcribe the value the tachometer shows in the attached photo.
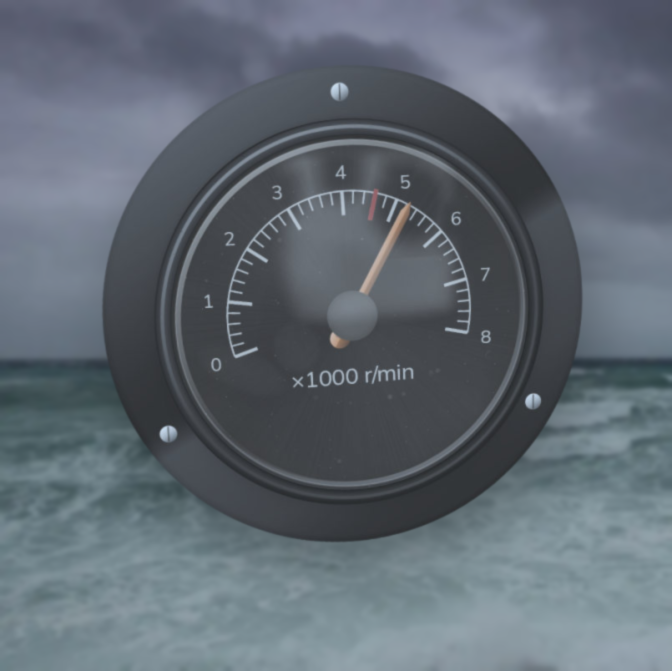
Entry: 5200 rpm
